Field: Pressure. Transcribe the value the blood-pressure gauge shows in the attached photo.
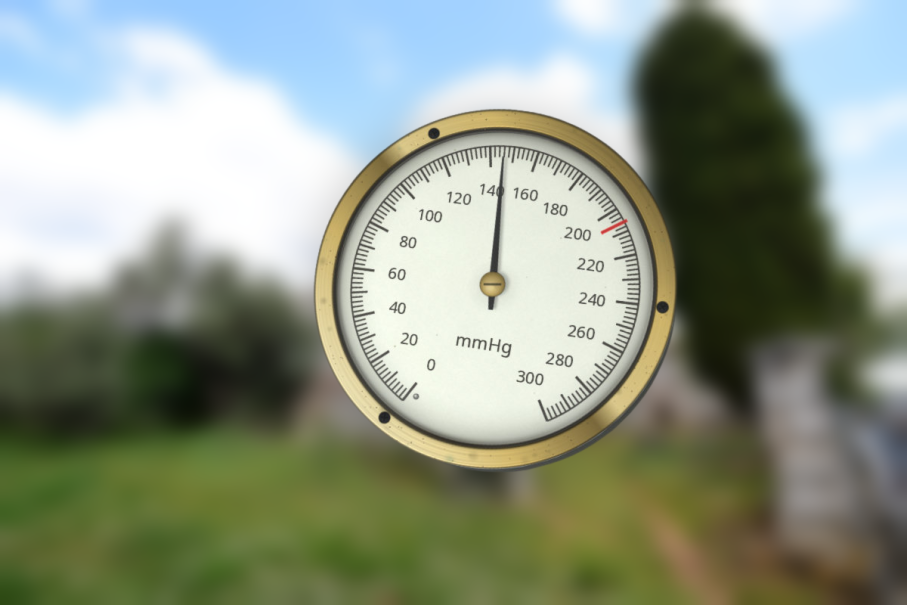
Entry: 146 mmHg
